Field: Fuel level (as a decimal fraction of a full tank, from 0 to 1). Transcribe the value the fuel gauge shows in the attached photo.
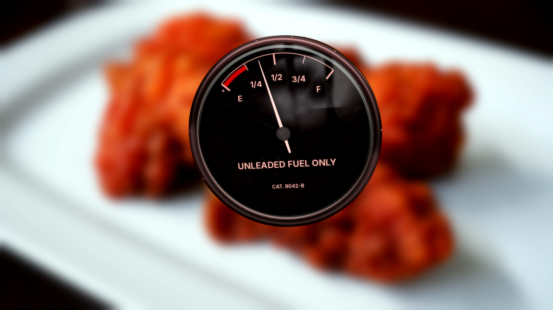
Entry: 0.375
